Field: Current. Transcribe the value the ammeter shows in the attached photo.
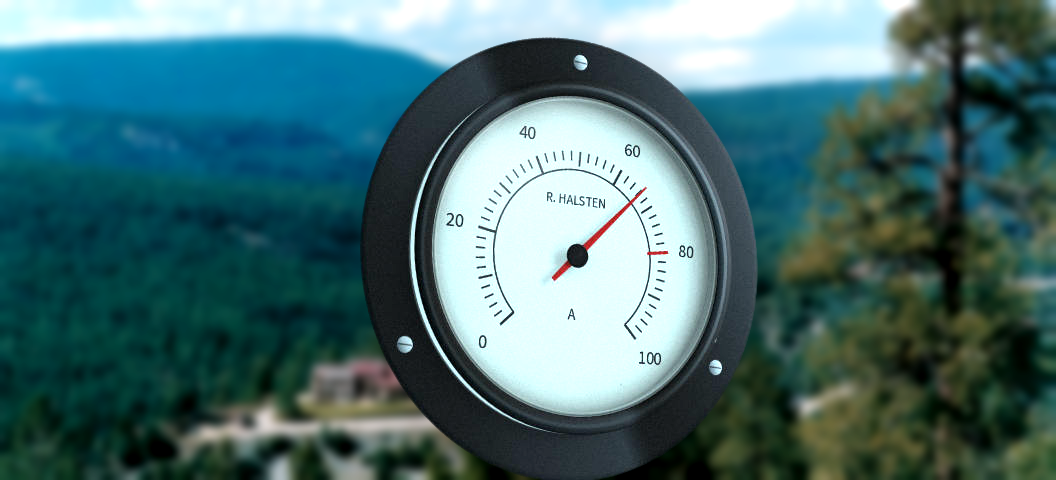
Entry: 66 A
